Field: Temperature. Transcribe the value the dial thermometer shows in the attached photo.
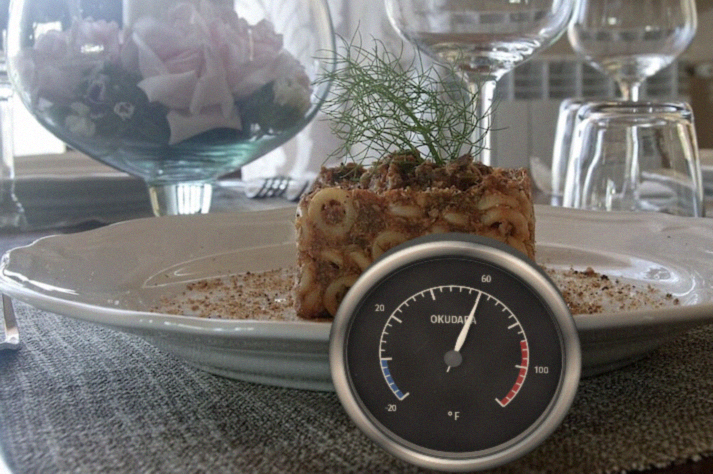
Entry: 60 °F
